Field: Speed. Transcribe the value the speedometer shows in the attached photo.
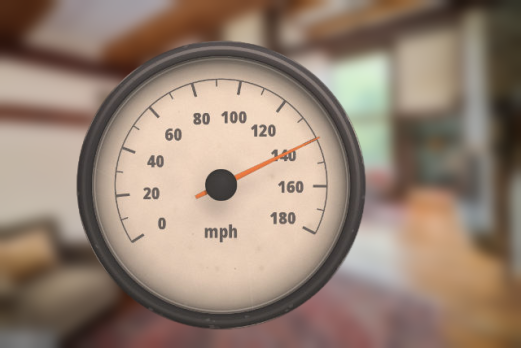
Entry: 140 mph
